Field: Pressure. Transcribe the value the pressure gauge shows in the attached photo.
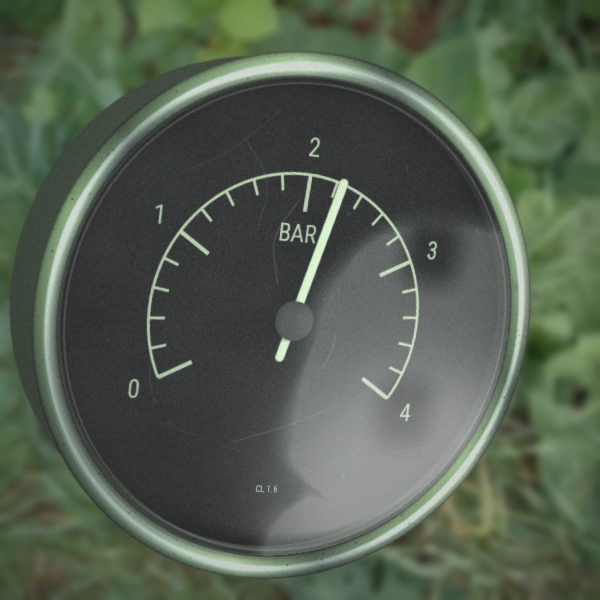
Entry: 2.2 bar
